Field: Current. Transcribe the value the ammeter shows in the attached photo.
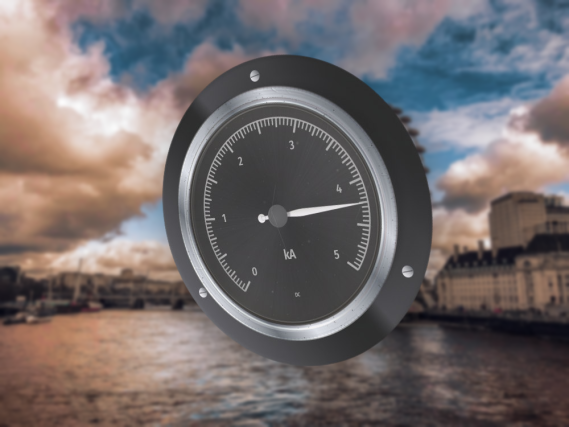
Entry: 4.25 kA
